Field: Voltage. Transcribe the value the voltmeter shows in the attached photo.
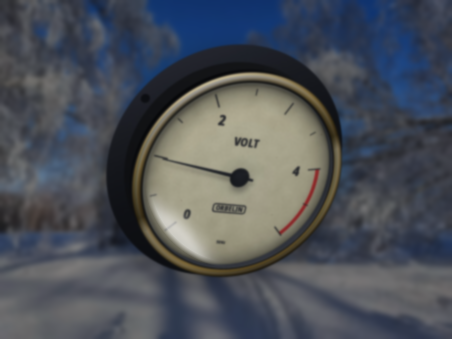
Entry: 1 V
